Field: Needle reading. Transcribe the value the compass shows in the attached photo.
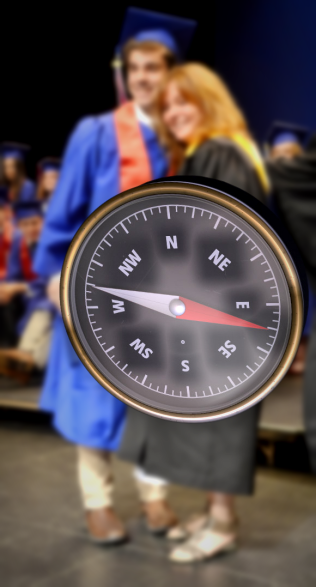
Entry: 105 °
